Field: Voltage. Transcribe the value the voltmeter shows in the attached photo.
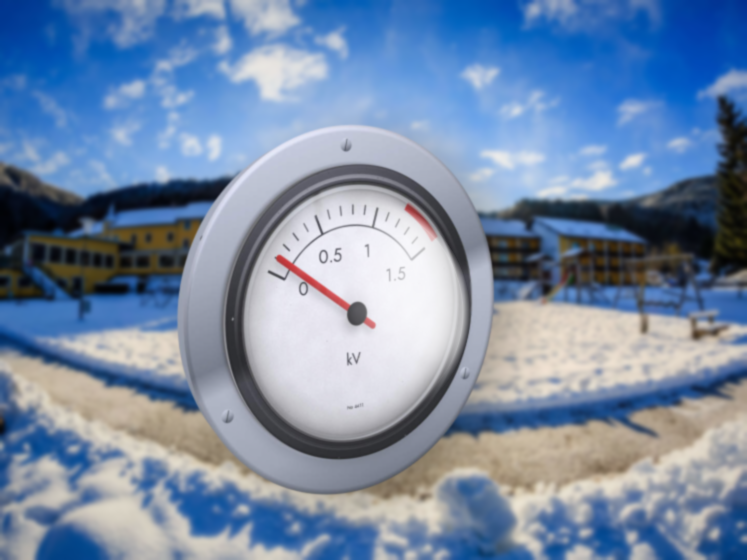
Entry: 0.1 kV
